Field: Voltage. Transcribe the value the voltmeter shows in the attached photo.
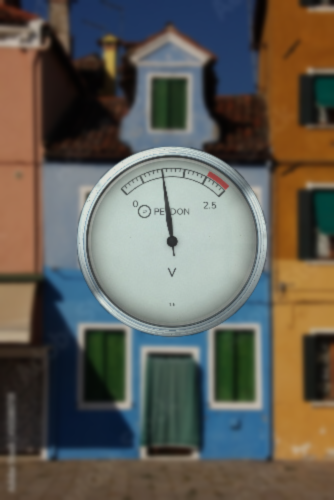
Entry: 1 V
